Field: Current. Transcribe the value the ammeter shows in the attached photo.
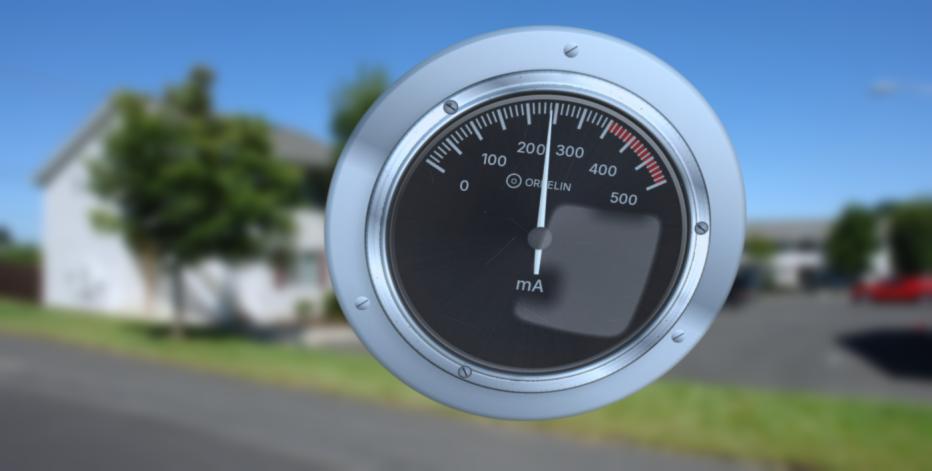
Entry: 240 mA
